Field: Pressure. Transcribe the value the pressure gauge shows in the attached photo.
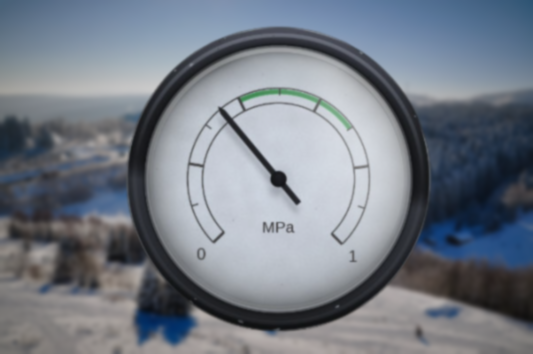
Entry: 0.35 MPa
